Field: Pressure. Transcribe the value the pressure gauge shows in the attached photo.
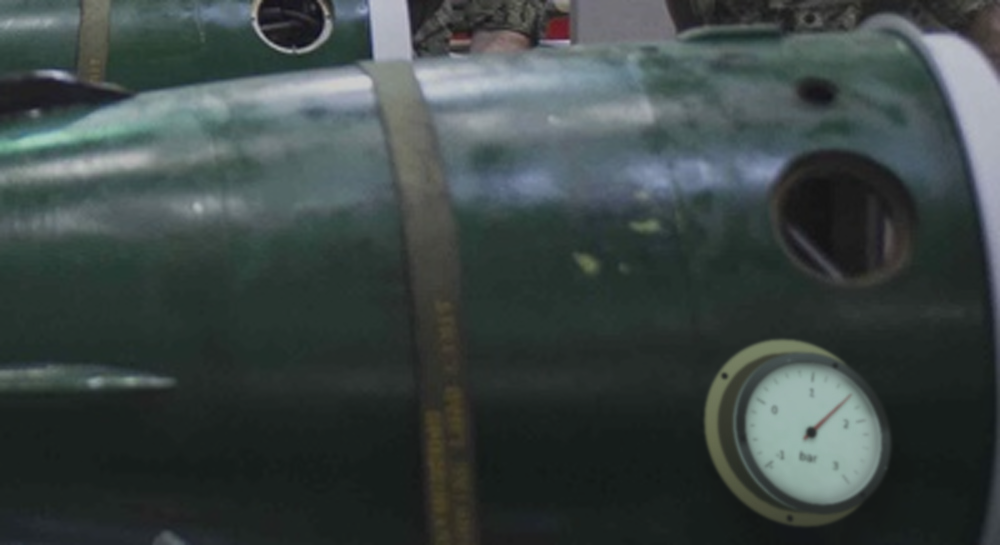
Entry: 1.6 bar
